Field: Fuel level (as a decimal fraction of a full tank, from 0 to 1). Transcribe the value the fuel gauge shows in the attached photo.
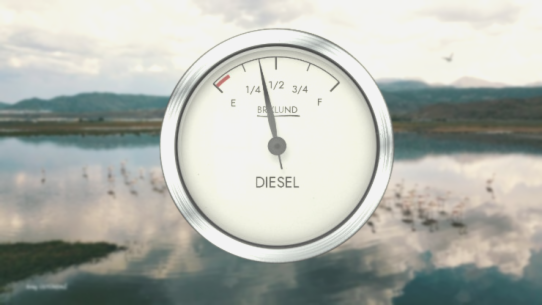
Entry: 0.375
